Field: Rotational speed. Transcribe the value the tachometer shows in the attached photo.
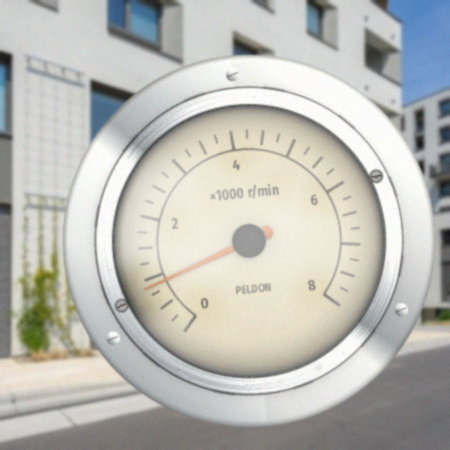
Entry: 875 rpm
